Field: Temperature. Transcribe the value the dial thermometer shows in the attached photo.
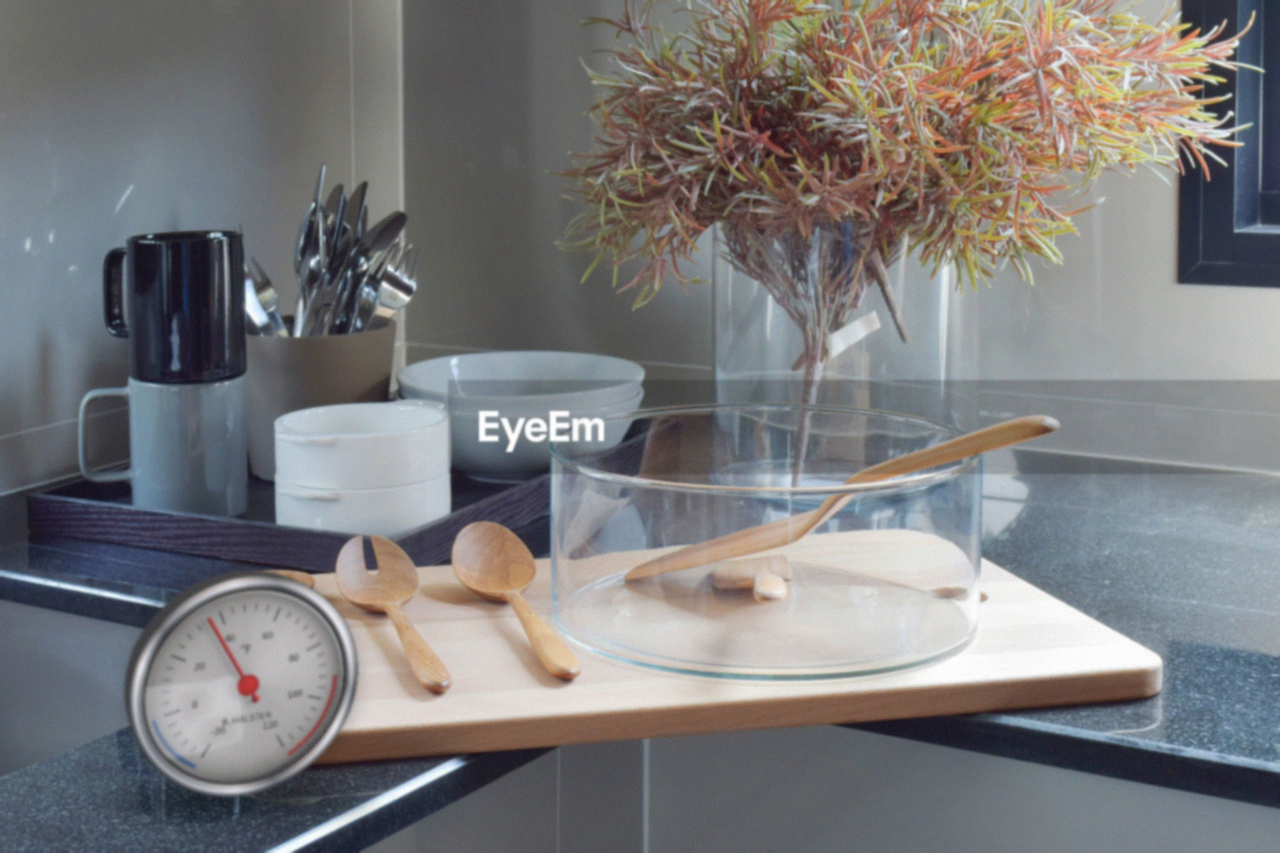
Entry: 36 °F
